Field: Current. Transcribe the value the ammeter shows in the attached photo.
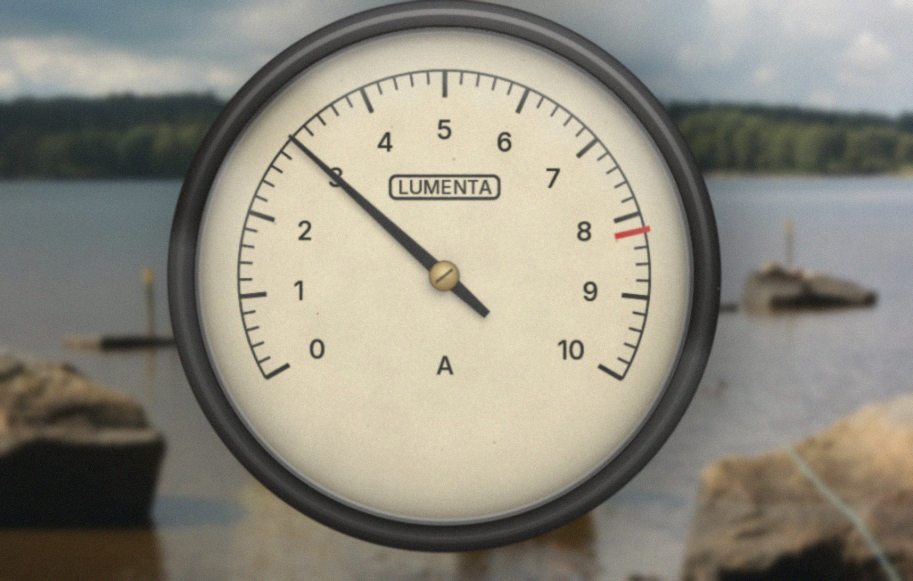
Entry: 3 A
